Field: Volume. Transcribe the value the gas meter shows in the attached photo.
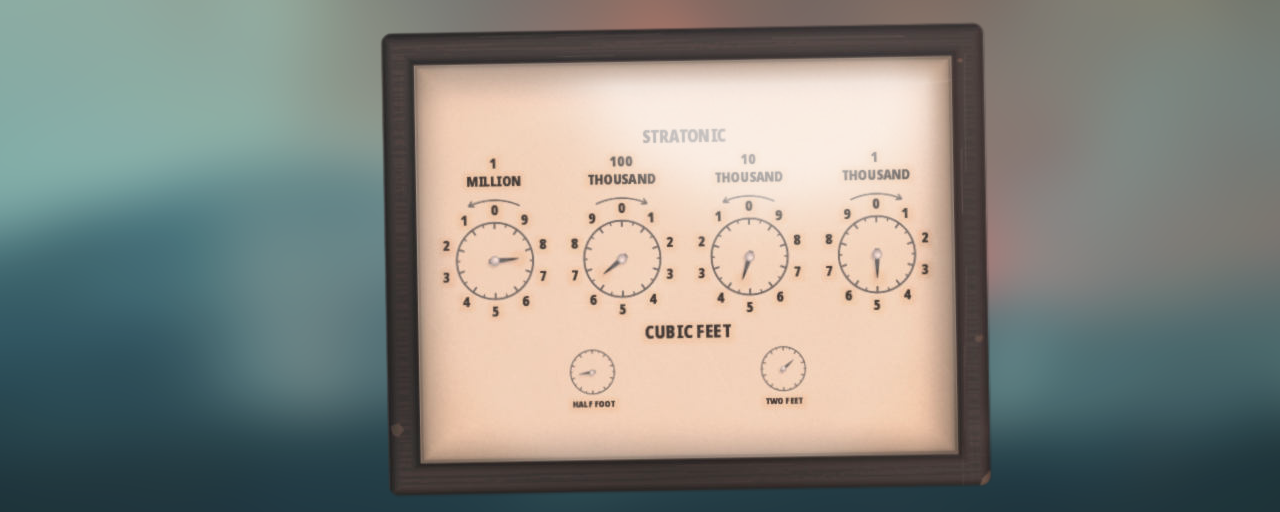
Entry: 764500 ft³
